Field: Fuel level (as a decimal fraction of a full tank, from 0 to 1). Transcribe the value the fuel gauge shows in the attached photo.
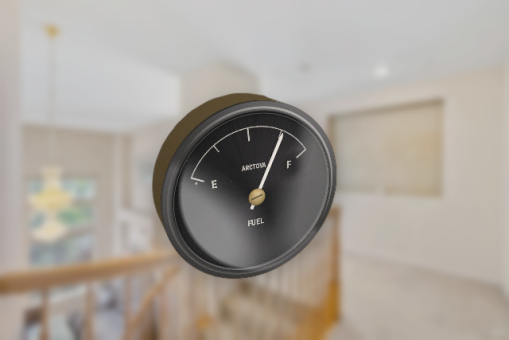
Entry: 0.75
